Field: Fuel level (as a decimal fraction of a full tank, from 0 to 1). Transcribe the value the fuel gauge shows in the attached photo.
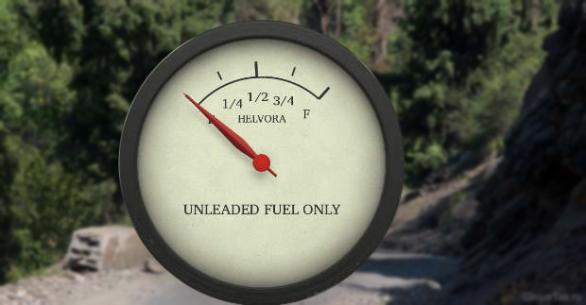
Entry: 0
